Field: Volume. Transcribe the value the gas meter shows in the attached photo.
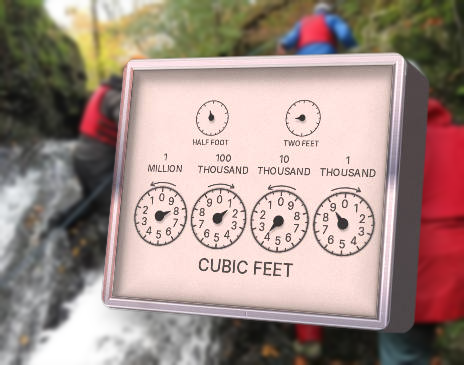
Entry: 813900 ft³
